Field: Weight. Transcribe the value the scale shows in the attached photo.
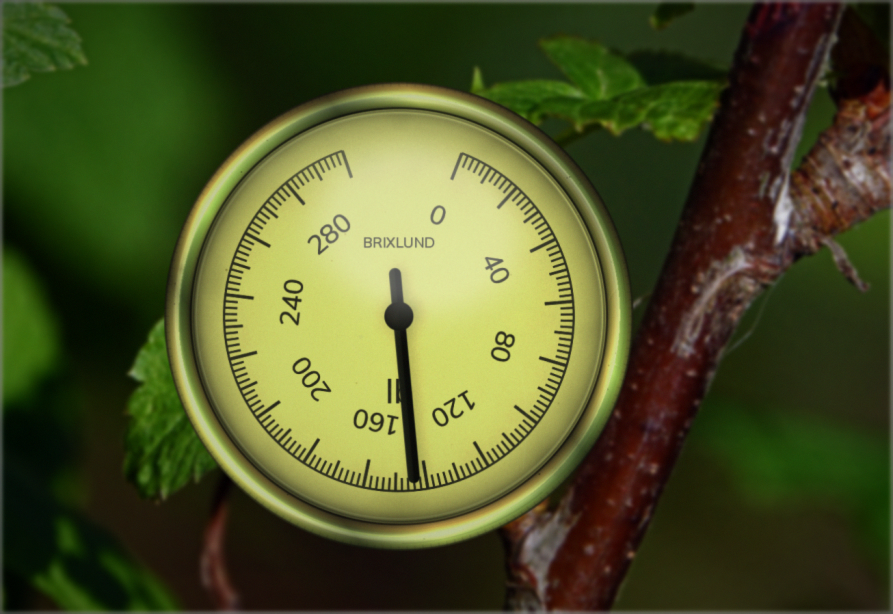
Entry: 144 lb
